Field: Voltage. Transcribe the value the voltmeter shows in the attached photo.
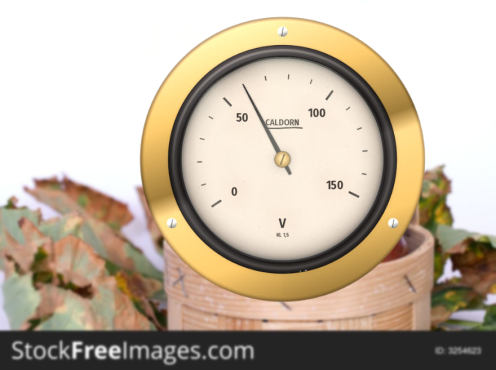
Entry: 60 V
